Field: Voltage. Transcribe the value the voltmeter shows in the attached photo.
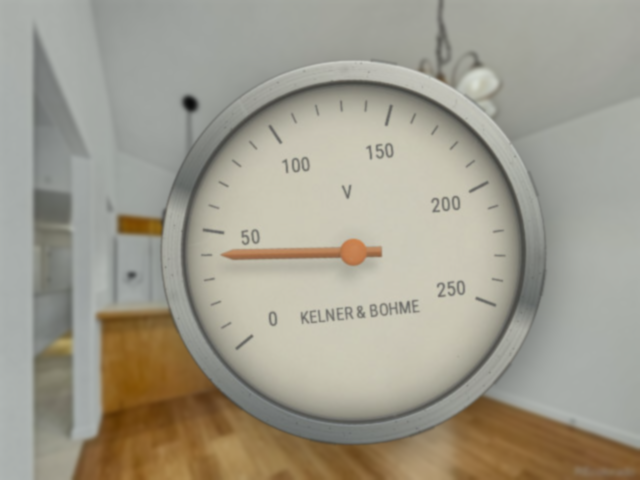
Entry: 40 V
